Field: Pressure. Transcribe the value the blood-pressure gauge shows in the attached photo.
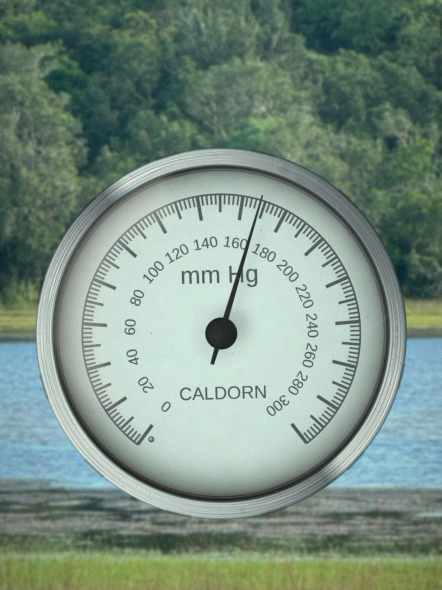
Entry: 168 mmHg
